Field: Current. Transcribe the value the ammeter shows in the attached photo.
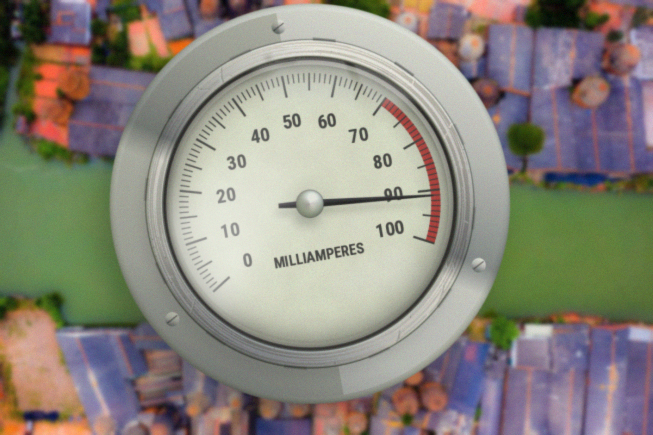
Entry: 91 mA
